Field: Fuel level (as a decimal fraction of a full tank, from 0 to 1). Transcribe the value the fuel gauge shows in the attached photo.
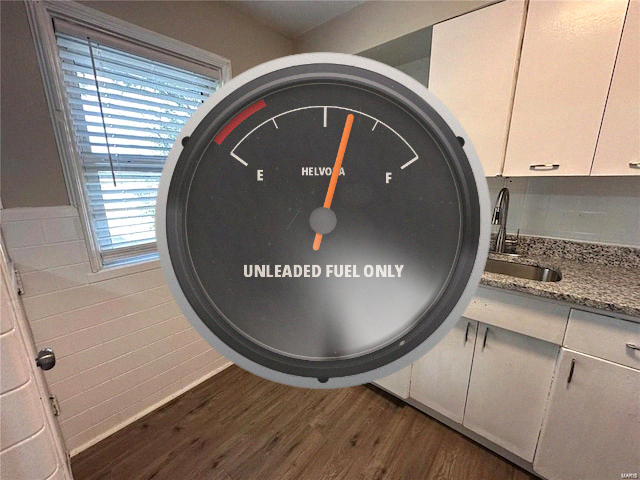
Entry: 0.625
